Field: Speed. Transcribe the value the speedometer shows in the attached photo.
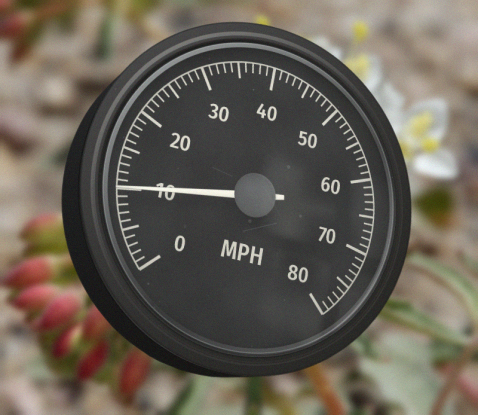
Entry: 10 mph
